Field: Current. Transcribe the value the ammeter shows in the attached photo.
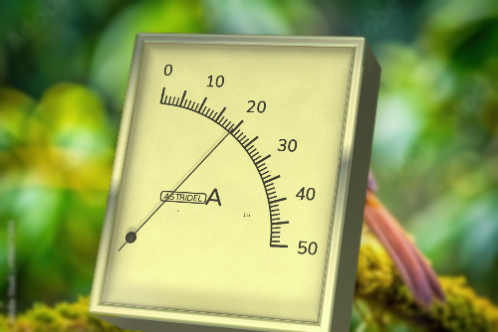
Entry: 20 A
